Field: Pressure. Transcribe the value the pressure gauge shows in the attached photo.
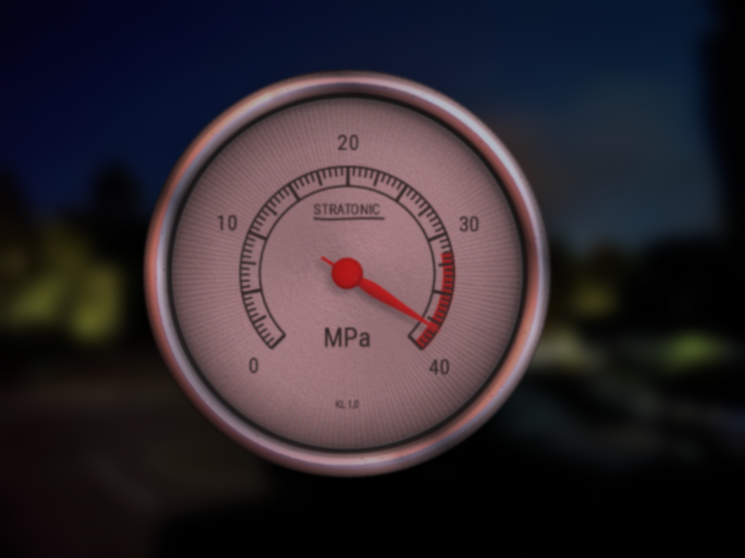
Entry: 38 MPa
